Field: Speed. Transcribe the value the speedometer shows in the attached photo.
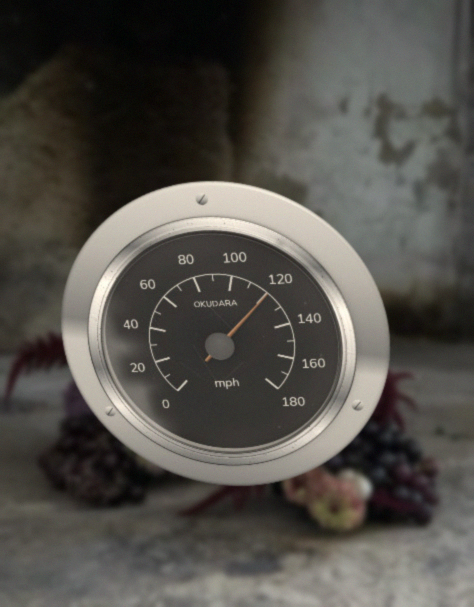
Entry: 120 mph
